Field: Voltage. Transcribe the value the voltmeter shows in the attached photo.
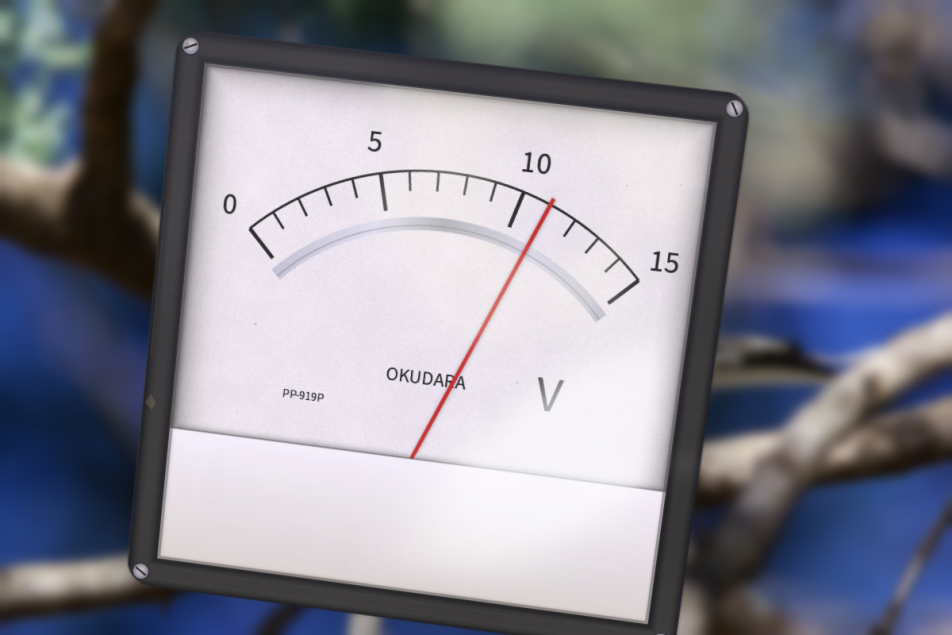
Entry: 11 V
